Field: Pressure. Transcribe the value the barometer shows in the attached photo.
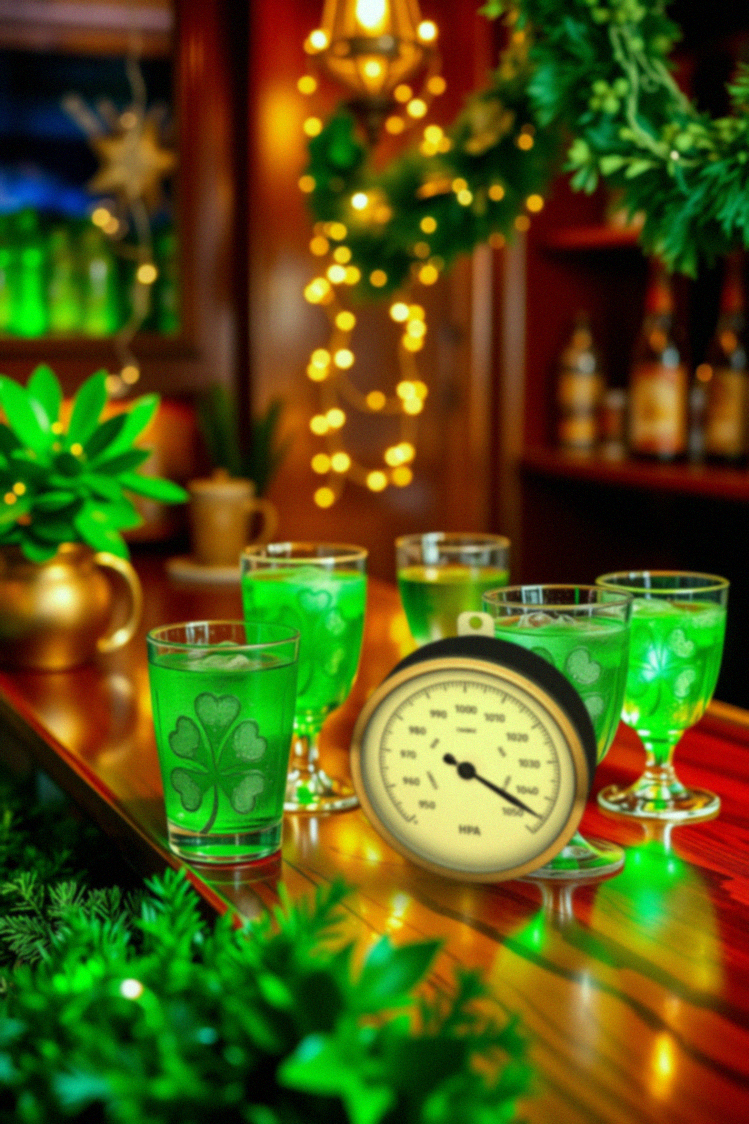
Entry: 1045 hPa
